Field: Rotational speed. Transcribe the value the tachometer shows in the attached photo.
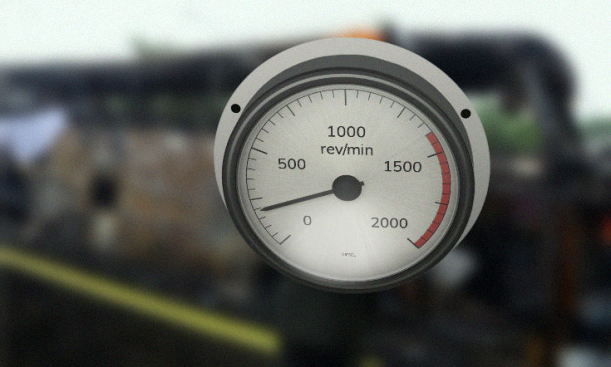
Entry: 200 rpm
